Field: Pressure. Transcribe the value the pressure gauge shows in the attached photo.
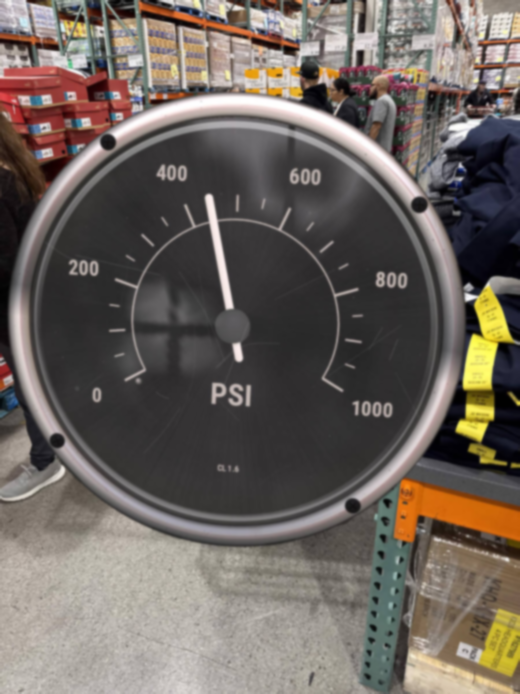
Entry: 450 psi
